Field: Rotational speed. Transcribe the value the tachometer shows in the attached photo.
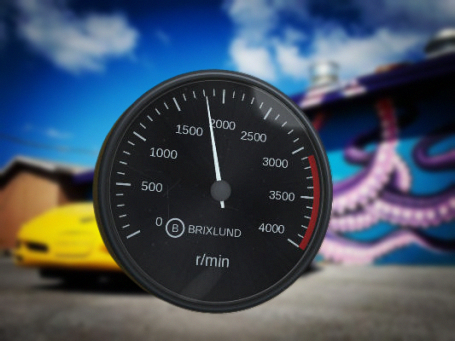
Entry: 1800 rpm
